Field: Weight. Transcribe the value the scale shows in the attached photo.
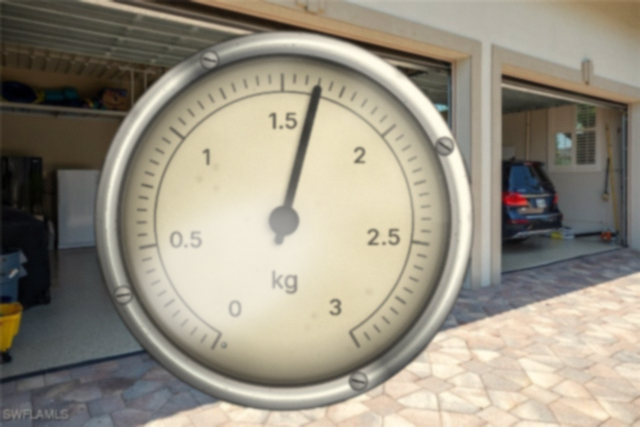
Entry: 1.65 kg
